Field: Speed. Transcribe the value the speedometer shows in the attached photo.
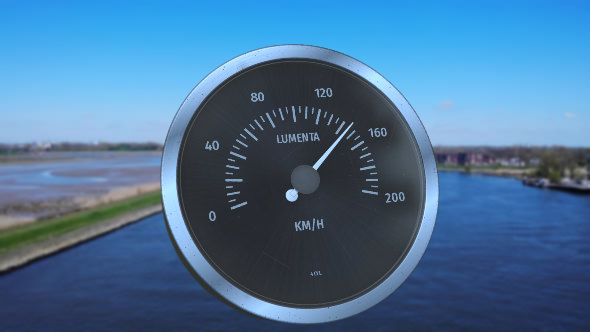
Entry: 145 km/h
